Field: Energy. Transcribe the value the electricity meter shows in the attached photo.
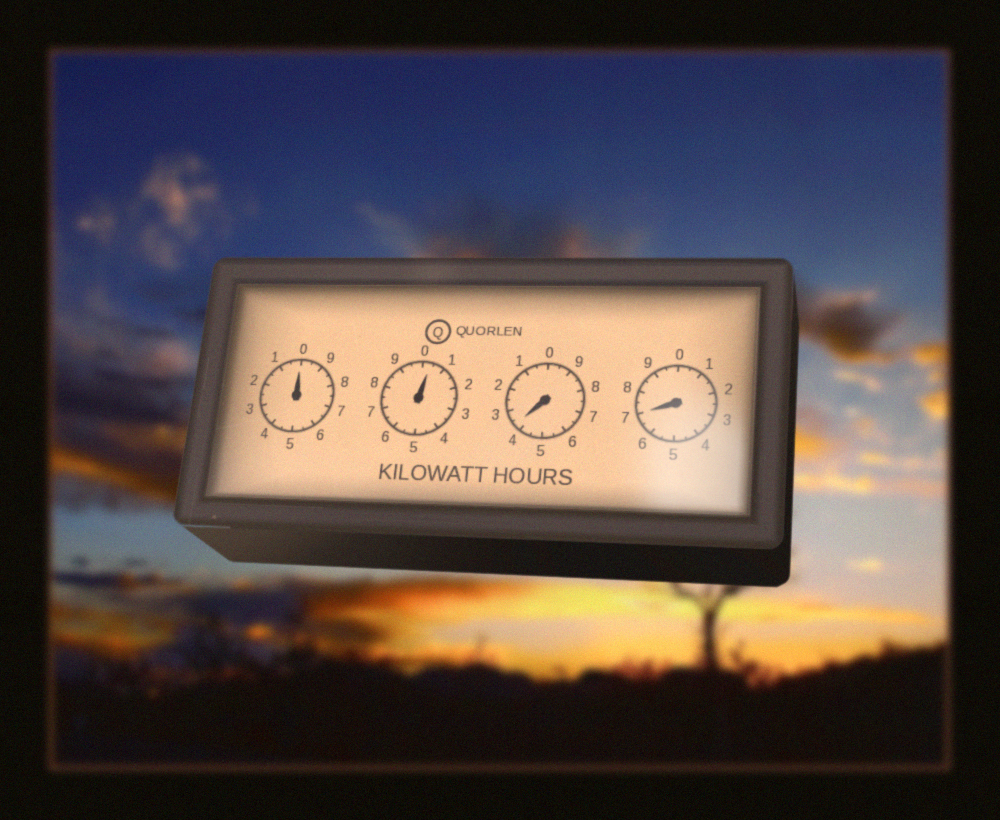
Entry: 37 kWh
